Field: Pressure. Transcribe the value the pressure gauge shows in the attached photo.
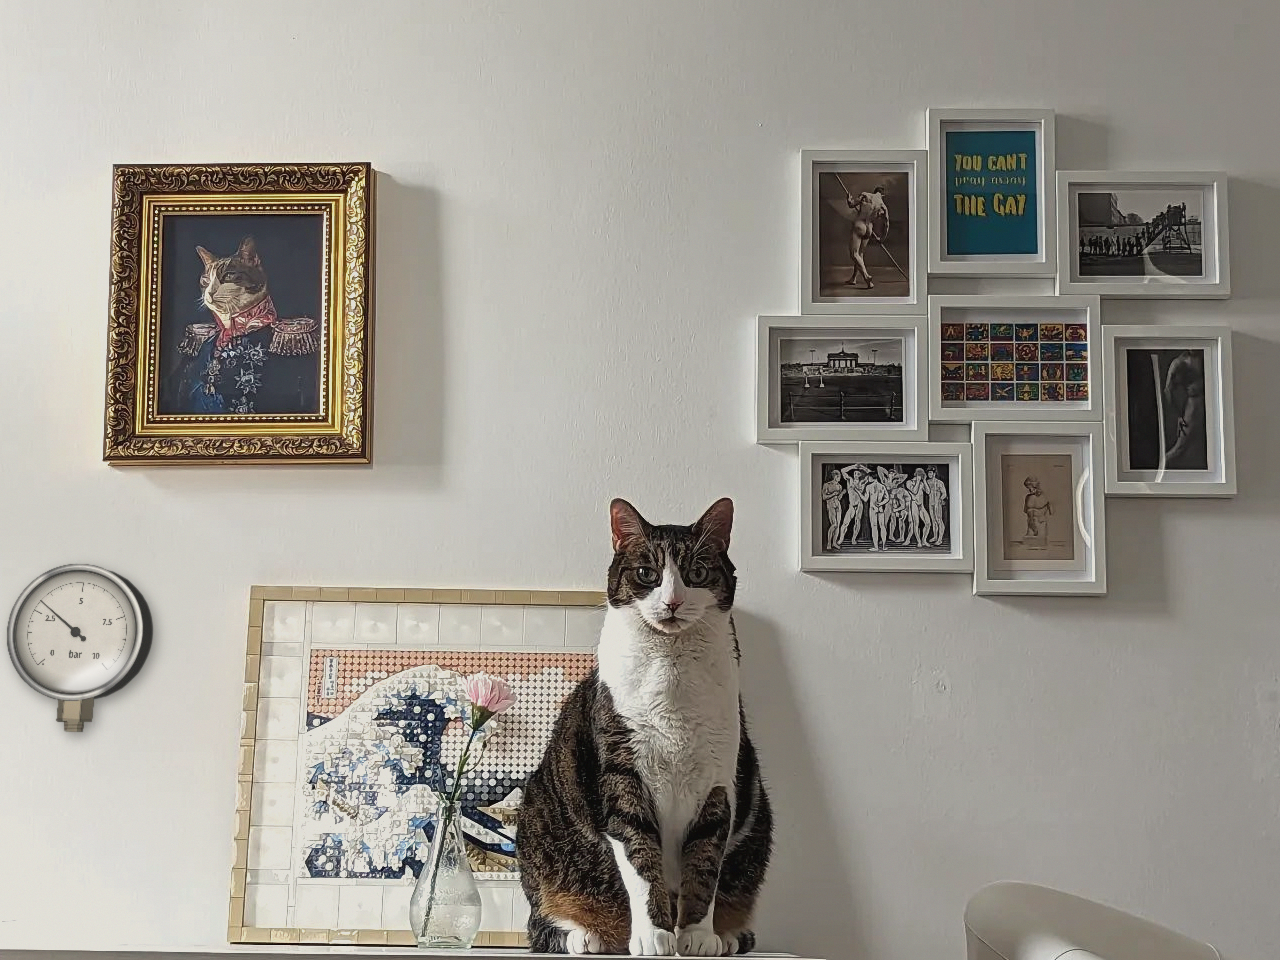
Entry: 3 bar
